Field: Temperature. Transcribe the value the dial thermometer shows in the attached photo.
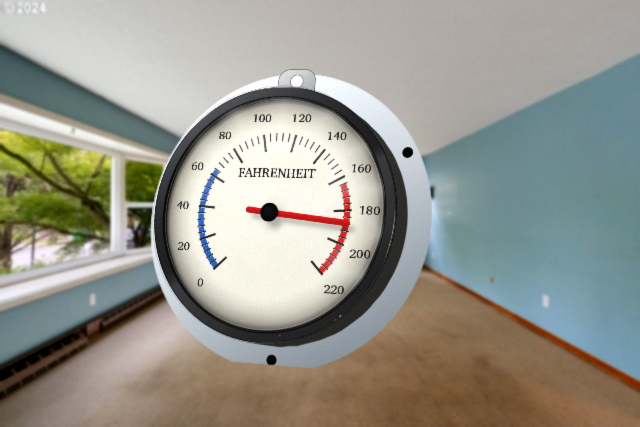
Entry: 188 °F
